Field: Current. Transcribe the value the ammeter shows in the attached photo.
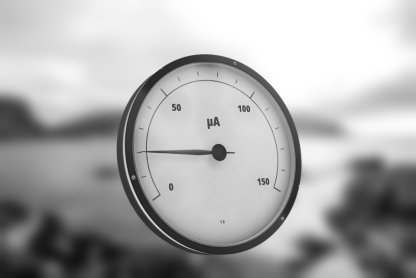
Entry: 20 µA
